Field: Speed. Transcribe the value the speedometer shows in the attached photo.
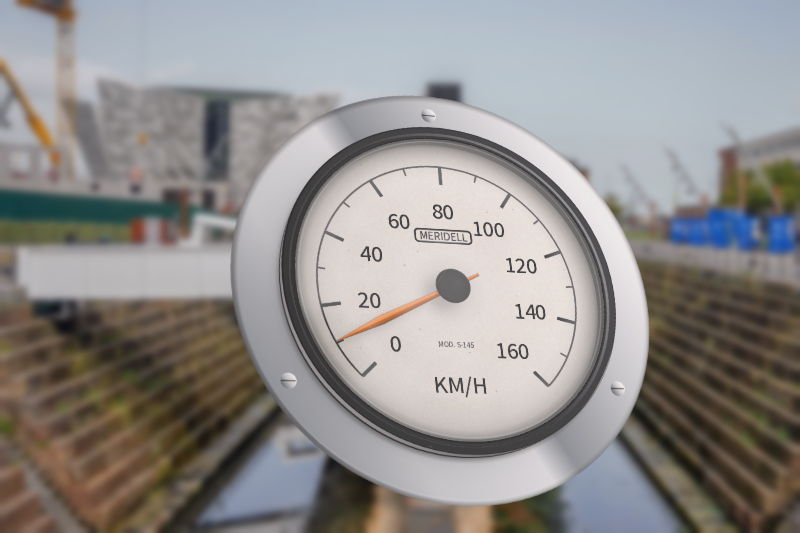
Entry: 10 km/h
